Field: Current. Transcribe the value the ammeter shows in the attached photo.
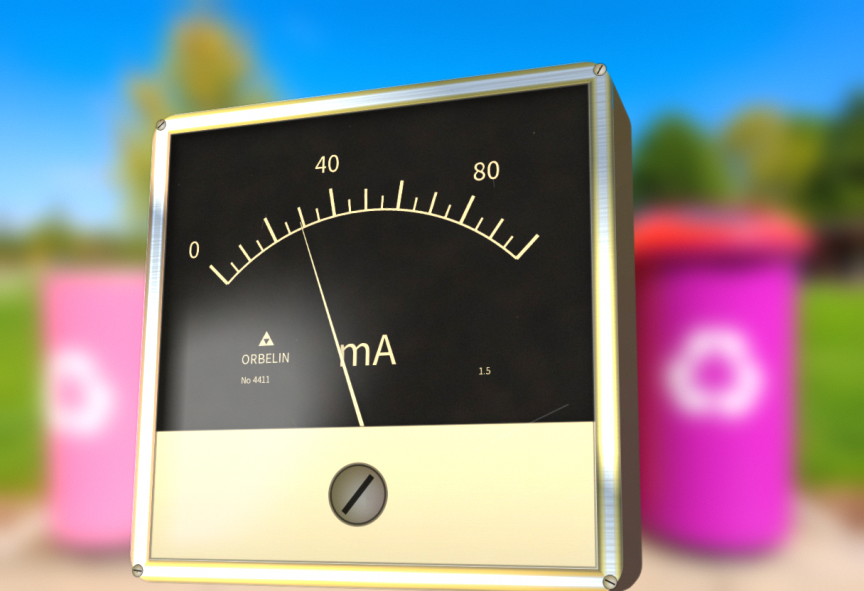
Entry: 30 mA
